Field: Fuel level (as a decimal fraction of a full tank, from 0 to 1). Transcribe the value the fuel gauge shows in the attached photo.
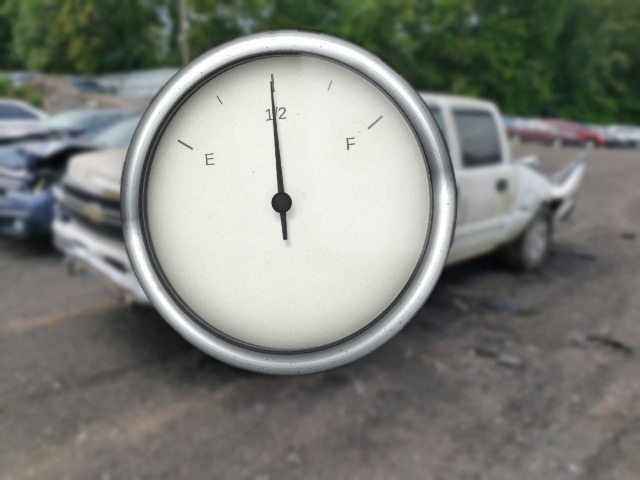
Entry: 0.5
